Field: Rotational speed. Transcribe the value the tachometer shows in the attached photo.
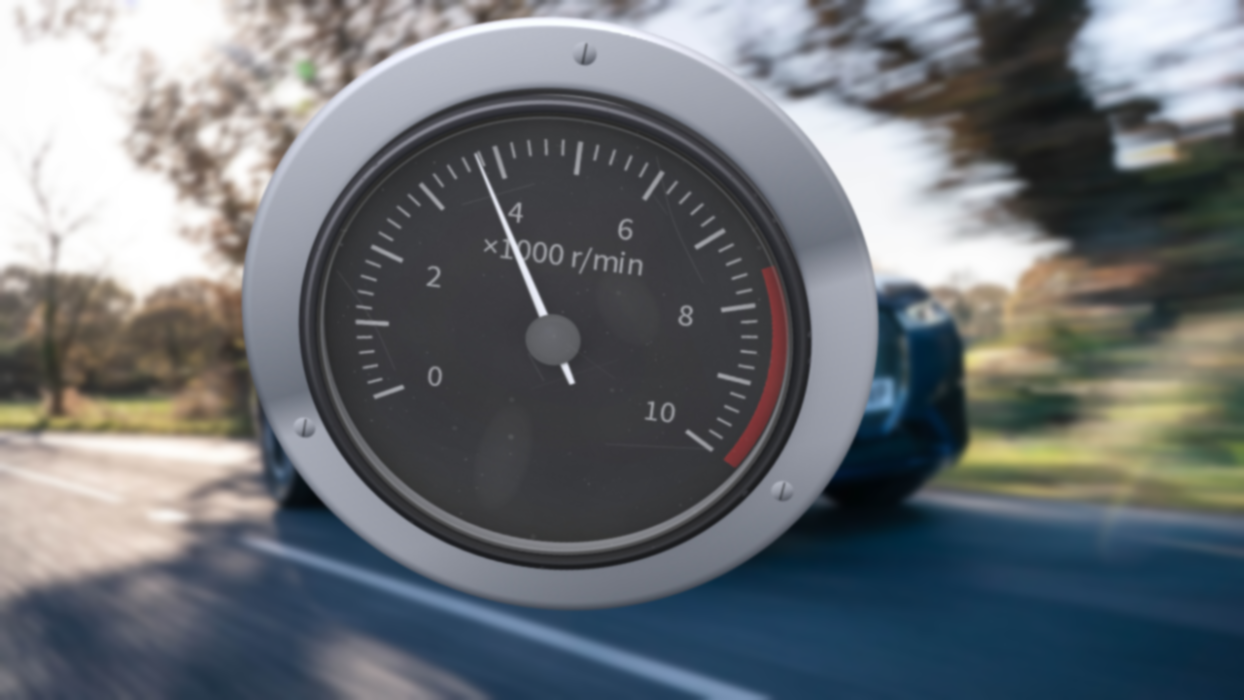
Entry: 3800 rpm
